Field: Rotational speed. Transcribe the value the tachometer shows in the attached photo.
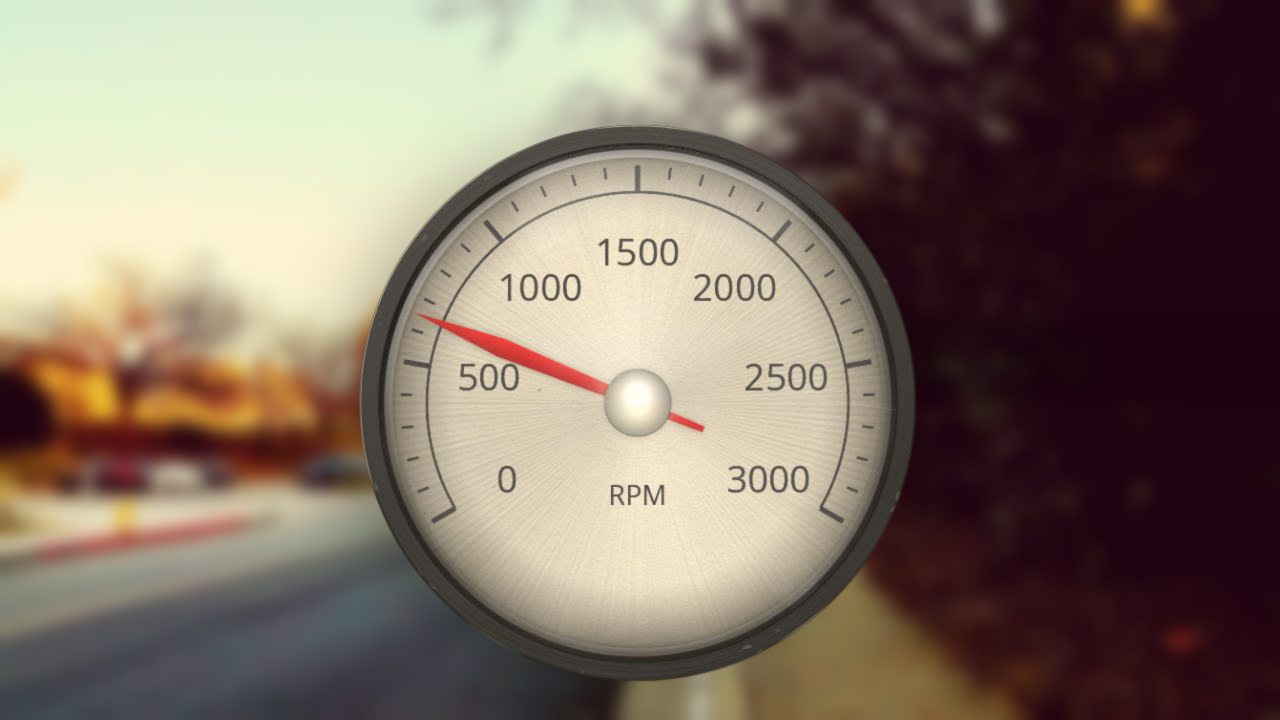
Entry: 650 rpm
